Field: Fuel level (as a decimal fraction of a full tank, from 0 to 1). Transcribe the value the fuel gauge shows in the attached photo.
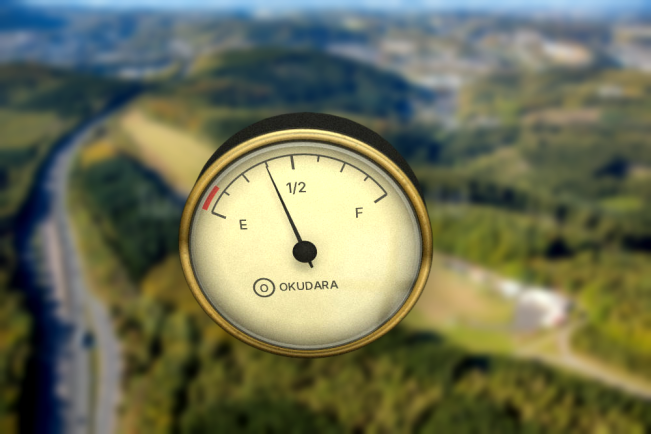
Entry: 0.375
